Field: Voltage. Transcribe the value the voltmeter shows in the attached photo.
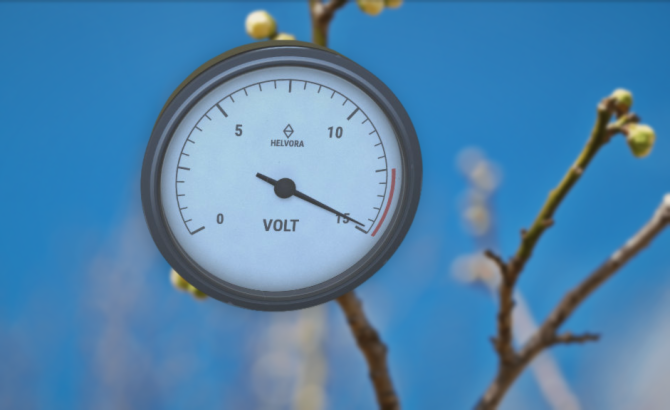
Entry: 14.75 V
